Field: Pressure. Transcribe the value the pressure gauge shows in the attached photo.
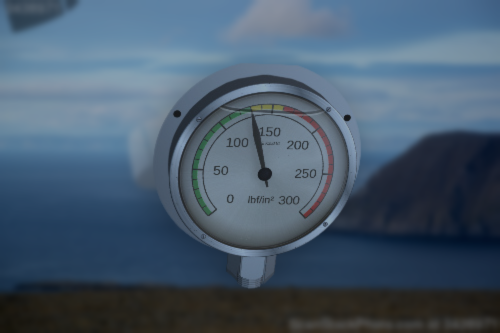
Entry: 130 psi
